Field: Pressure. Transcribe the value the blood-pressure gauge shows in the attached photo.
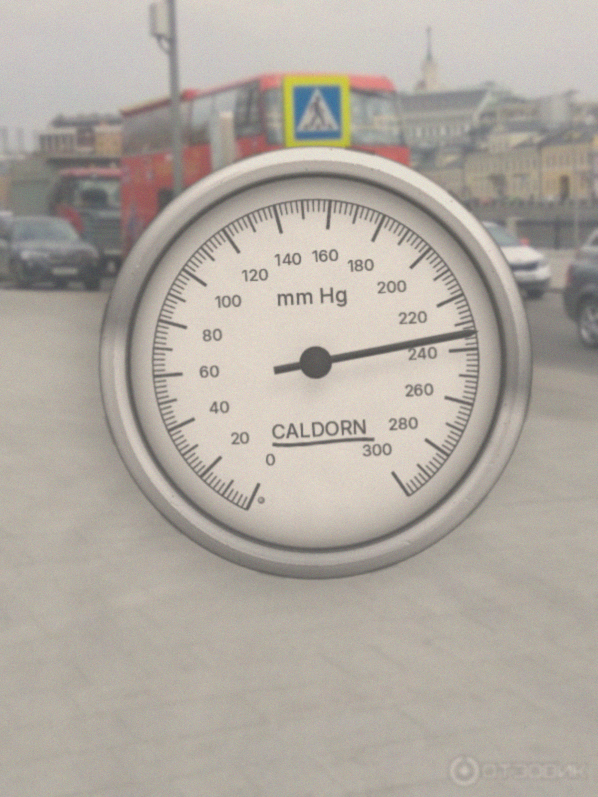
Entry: 234 mmHg
